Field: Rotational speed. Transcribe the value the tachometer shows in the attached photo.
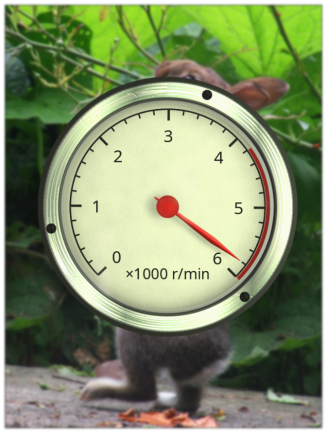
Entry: 5800 rpm
